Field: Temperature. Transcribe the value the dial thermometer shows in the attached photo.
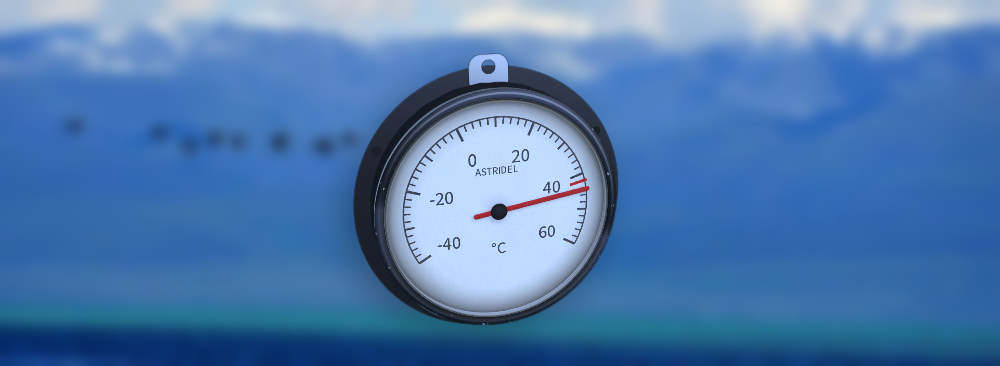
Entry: 44 °C
